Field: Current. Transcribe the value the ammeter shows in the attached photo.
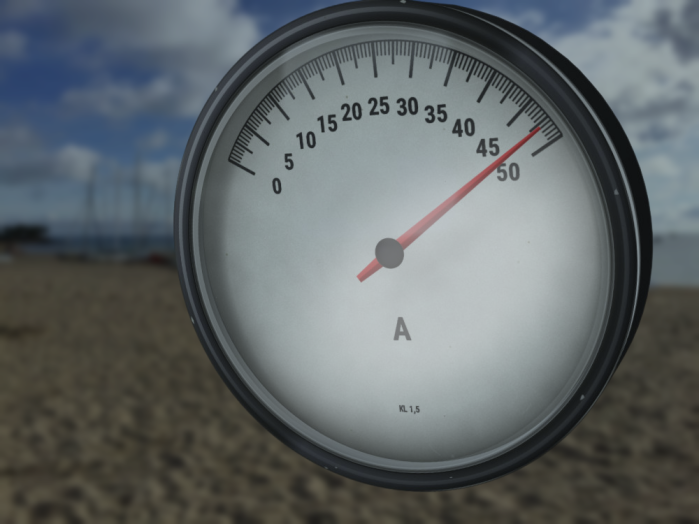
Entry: 48 A
